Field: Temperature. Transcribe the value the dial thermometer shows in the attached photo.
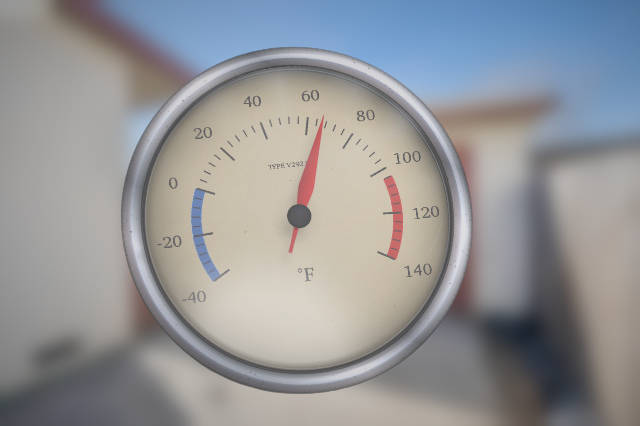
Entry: 66 °F
